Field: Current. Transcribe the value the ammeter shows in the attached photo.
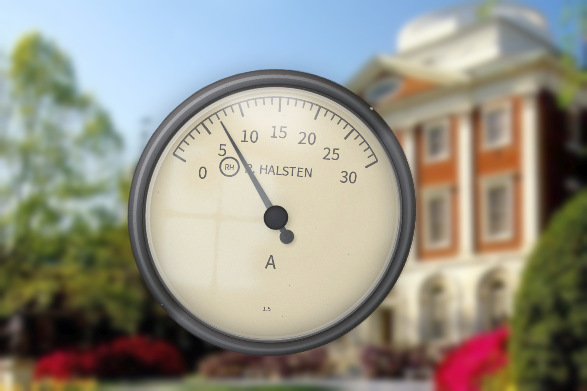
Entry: 7 A
